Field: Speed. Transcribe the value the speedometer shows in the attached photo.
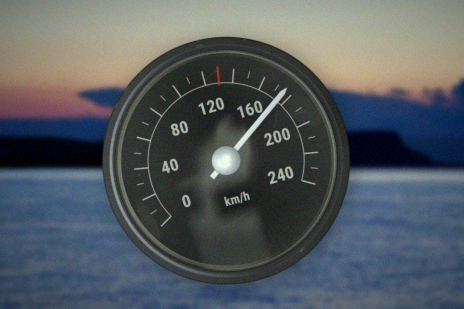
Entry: 175 km/h
